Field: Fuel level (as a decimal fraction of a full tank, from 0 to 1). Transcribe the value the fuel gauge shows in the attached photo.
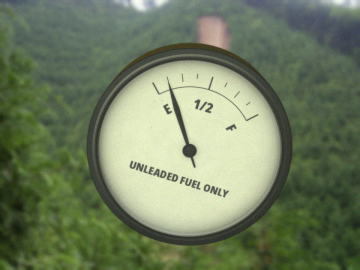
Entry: 0.125
